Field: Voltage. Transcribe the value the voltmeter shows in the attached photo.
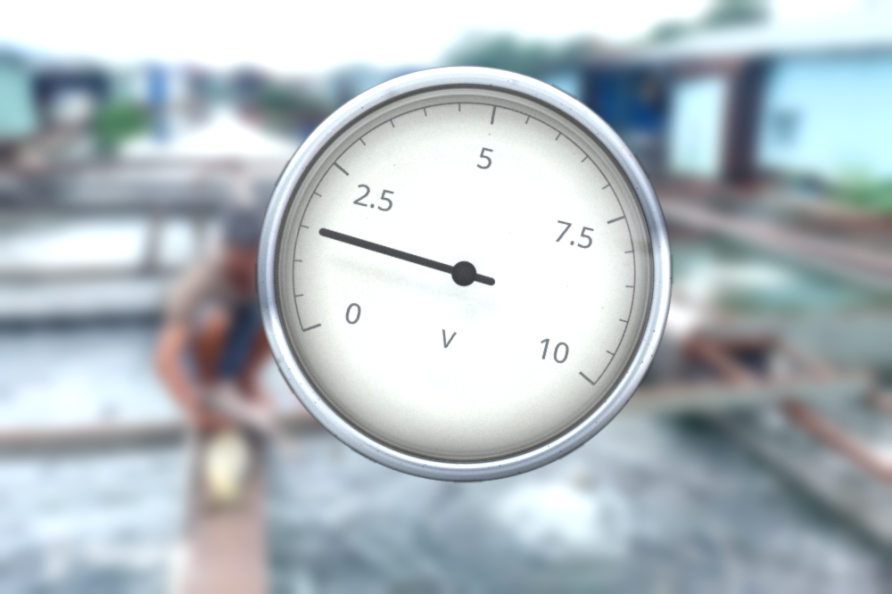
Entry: 1.5 V
